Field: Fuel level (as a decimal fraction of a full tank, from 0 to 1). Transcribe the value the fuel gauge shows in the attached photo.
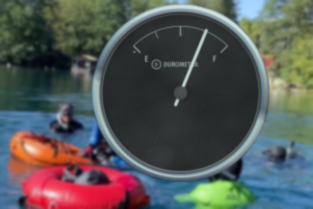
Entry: 0.75
